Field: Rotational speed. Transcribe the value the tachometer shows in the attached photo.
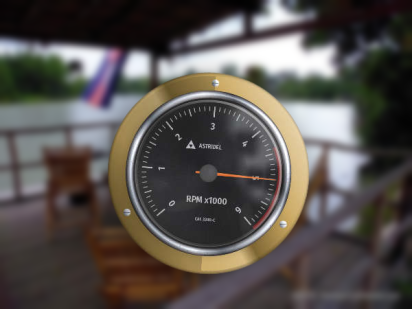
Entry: 5000 rpm
